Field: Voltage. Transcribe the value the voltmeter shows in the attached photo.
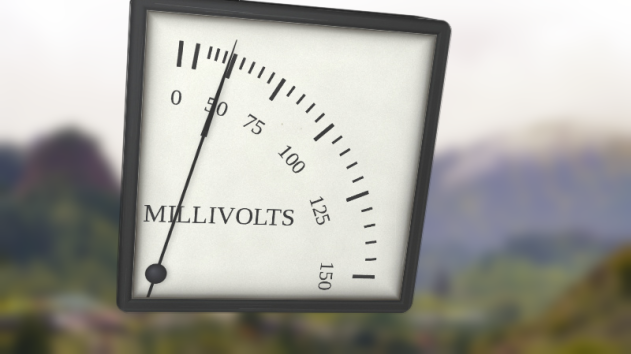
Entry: 47.5 mV
